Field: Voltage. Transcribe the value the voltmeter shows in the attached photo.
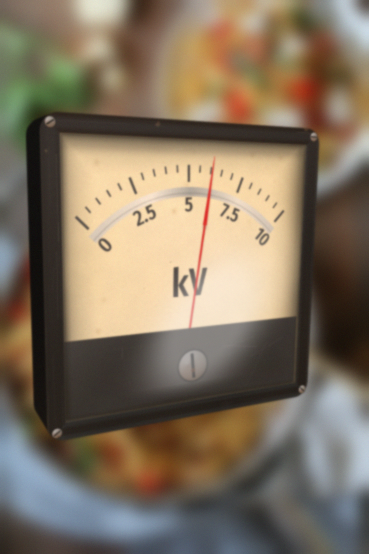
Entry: 6 kV
